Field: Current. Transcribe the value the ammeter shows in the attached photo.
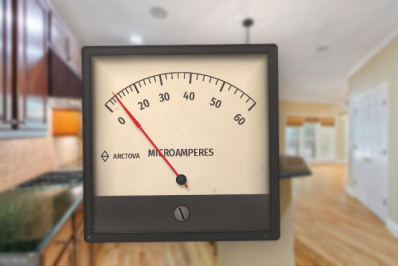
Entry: 10 µA
